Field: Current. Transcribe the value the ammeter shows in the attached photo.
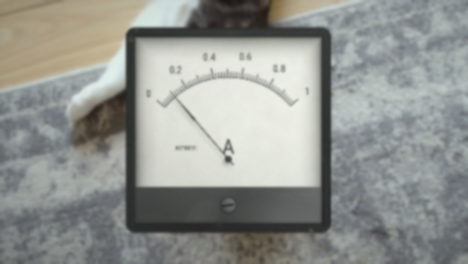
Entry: 0.1 A
